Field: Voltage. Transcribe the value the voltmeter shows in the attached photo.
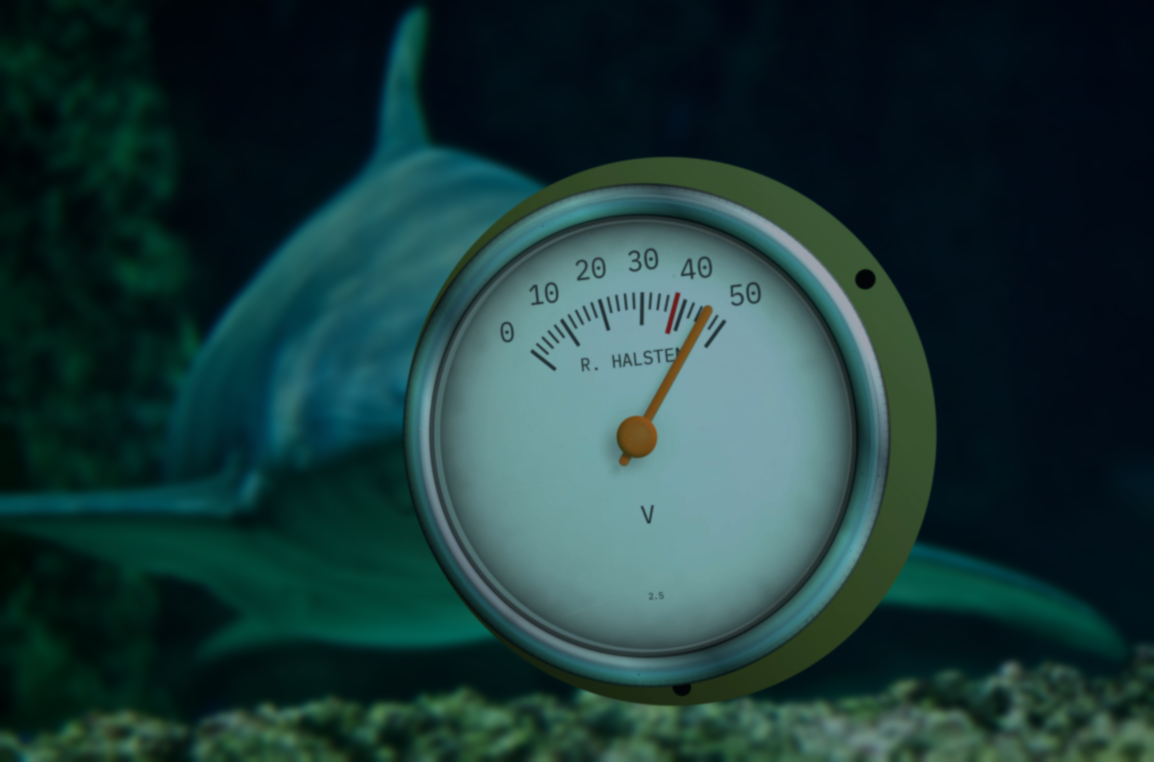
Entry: 46 V
